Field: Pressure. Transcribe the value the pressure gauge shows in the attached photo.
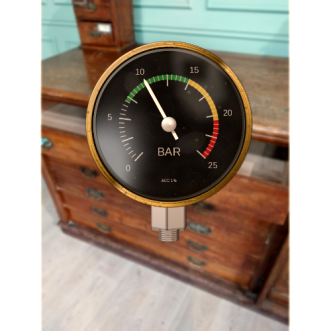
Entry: 10 bar
